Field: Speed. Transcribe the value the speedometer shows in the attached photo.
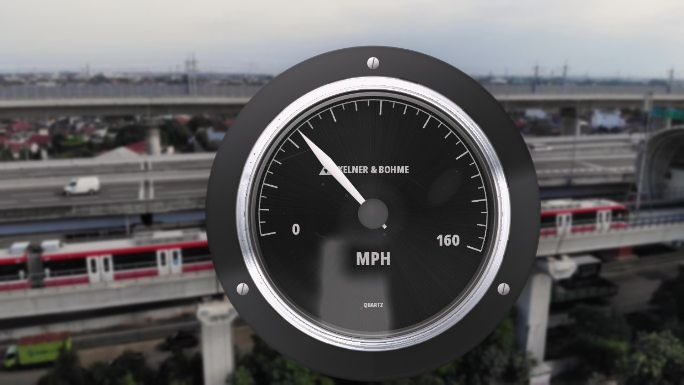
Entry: 45 mph
